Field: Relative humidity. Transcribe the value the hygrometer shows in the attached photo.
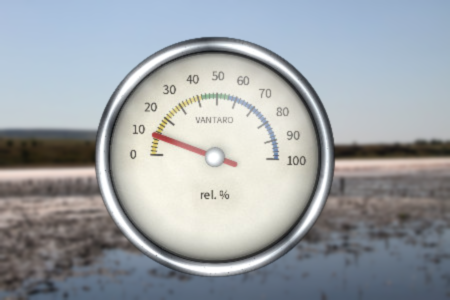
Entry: 10 %
